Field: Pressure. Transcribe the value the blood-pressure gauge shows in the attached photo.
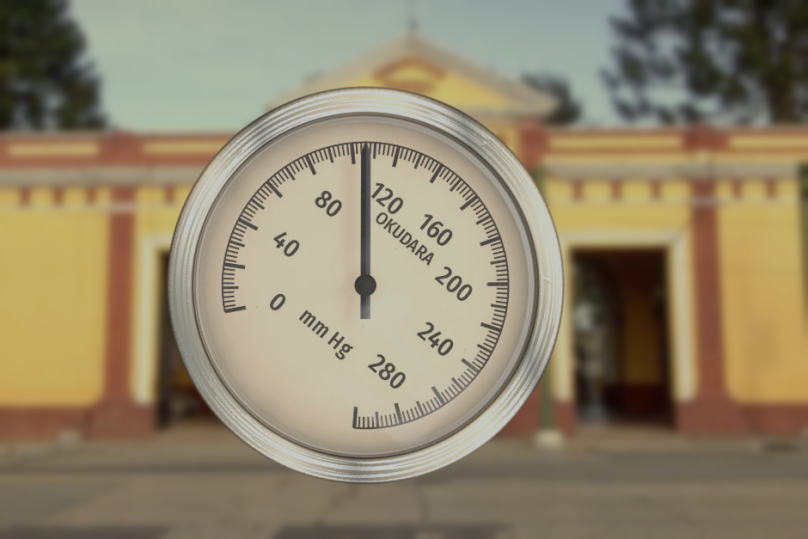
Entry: 106 mmHg
